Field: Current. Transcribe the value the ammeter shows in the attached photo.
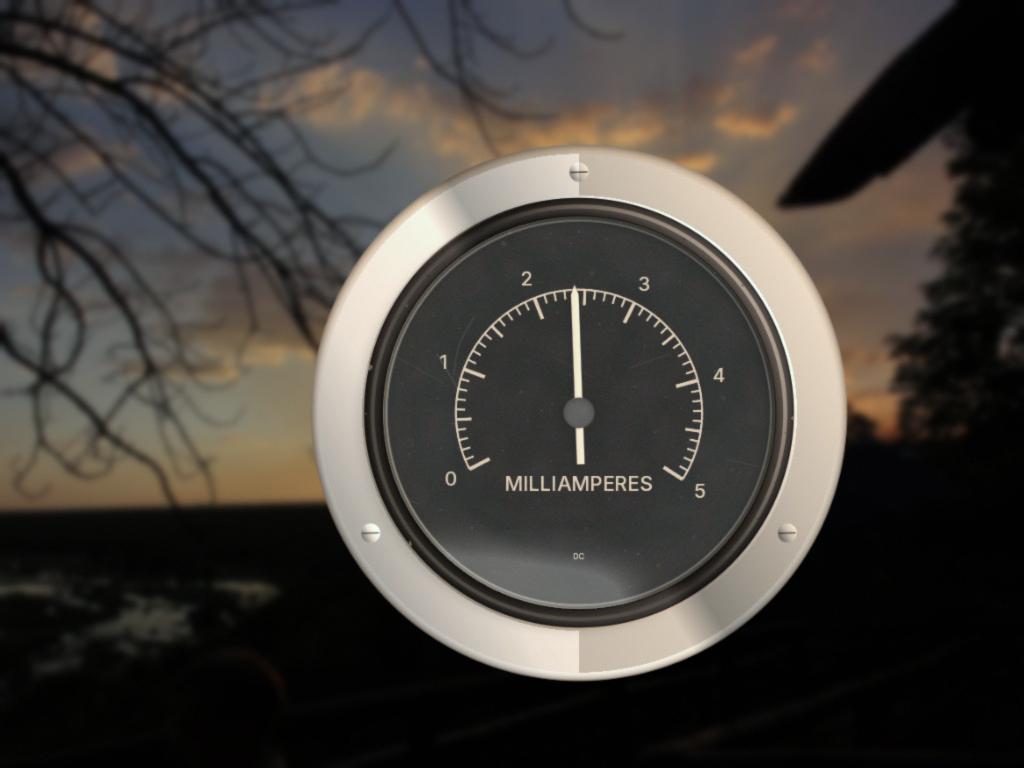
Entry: 2.4 mA
